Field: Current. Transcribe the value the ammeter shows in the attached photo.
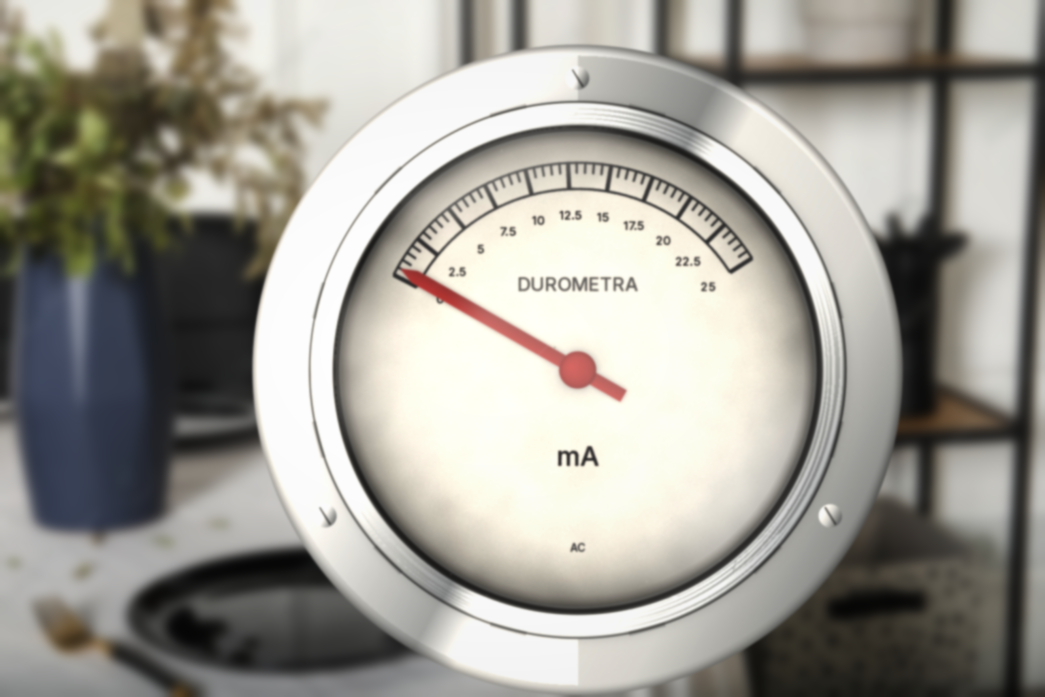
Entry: 0.5 mA
